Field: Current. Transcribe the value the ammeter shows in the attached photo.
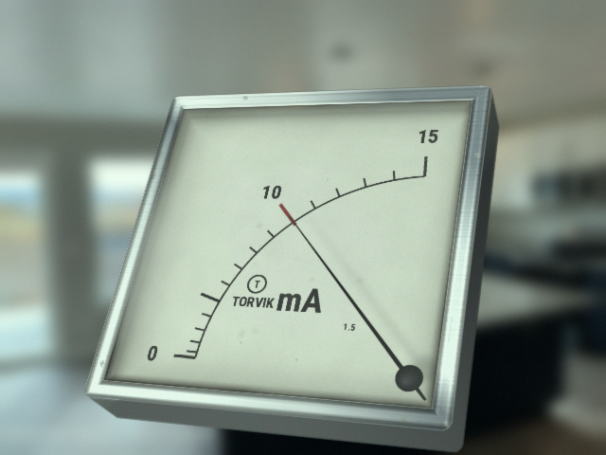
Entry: 10 mA
